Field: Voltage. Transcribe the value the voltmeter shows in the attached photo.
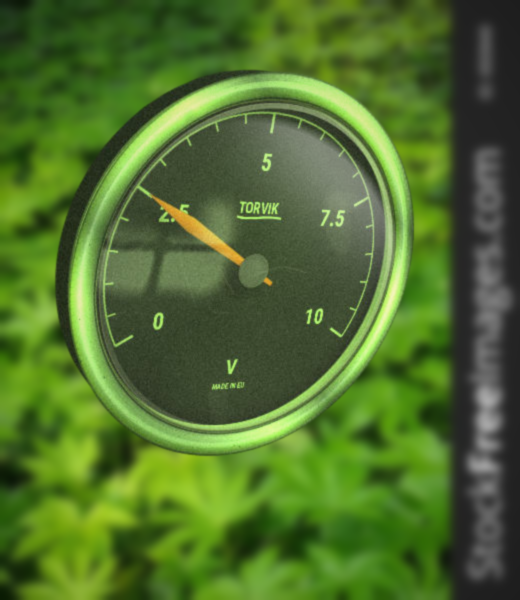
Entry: 2.5 V
